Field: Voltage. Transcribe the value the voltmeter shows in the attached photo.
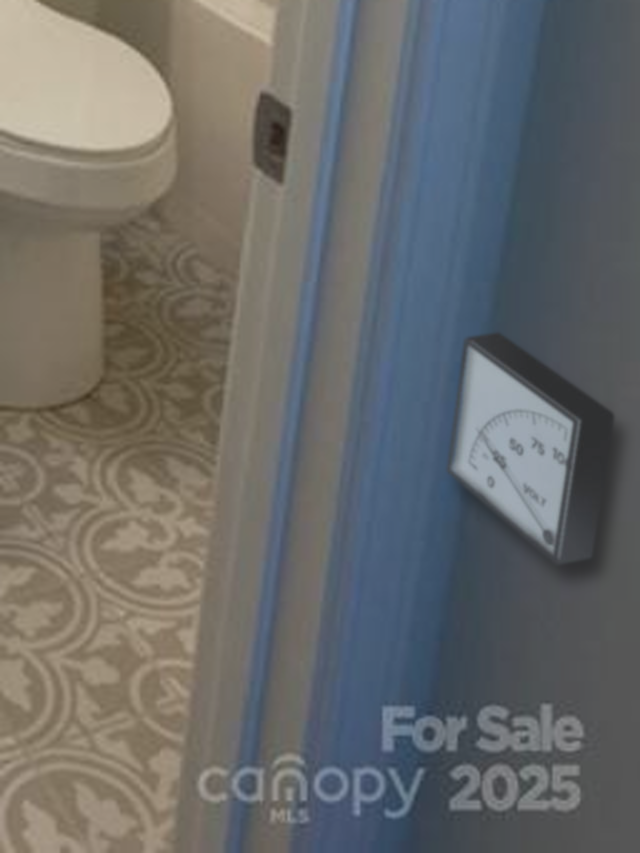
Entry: 25 V
